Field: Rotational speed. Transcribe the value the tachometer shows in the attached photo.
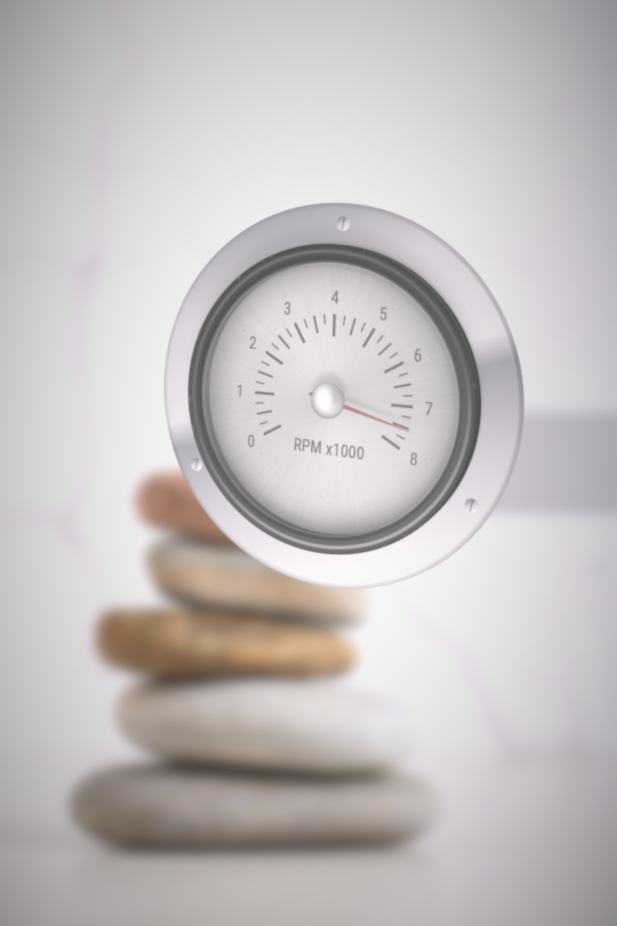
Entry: 7500 rpm
